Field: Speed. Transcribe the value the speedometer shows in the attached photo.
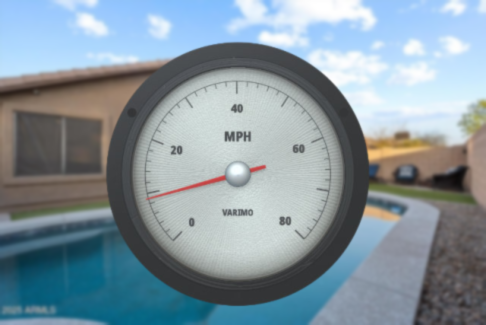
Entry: 9 mph
